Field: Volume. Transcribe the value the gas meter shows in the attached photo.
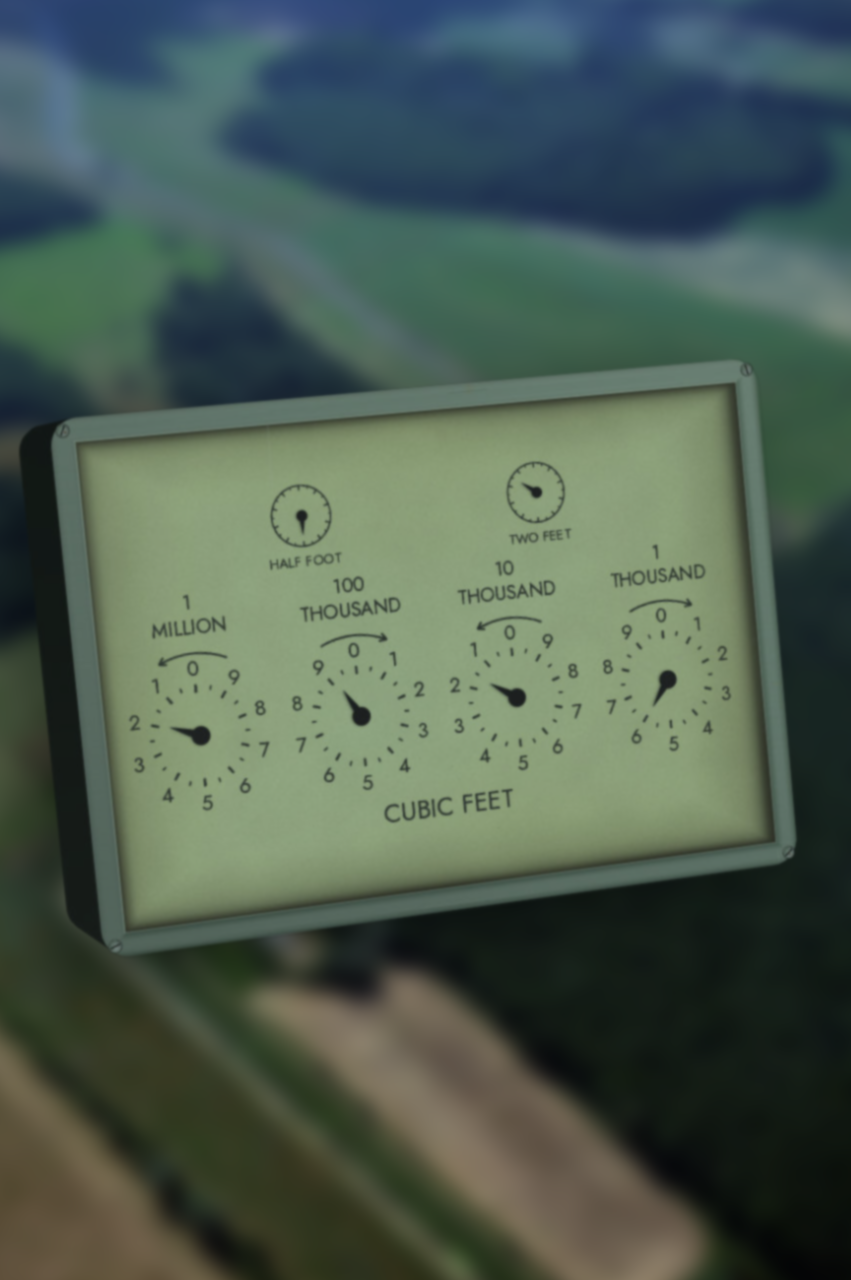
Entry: 191600 ft³
